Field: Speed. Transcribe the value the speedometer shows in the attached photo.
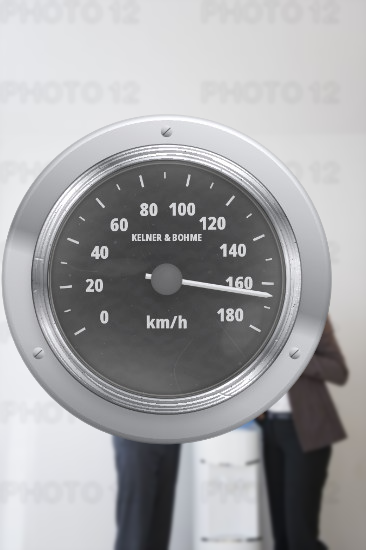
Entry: 165 km/h
